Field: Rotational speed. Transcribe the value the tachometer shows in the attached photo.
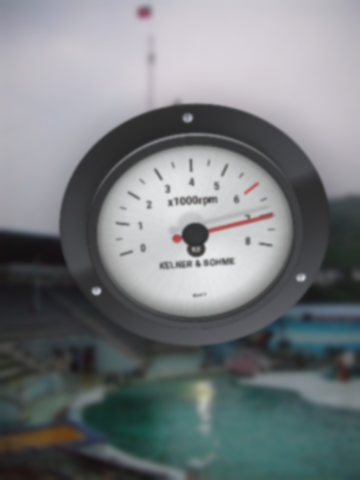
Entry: 7000 rpm
